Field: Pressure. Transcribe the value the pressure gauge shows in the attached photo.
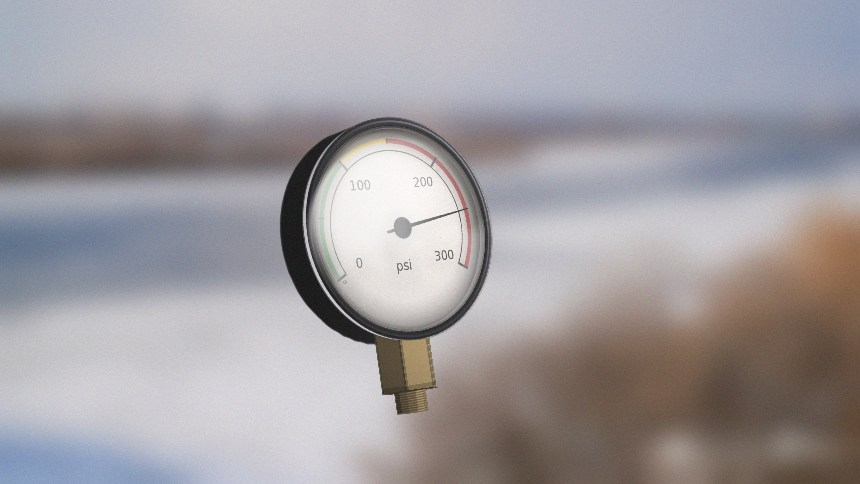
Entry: 250 psi
